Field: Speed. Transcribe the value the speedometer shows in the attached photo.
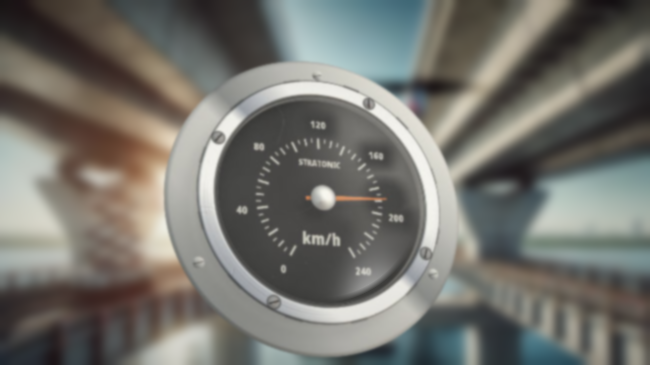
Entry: 190 km/h
